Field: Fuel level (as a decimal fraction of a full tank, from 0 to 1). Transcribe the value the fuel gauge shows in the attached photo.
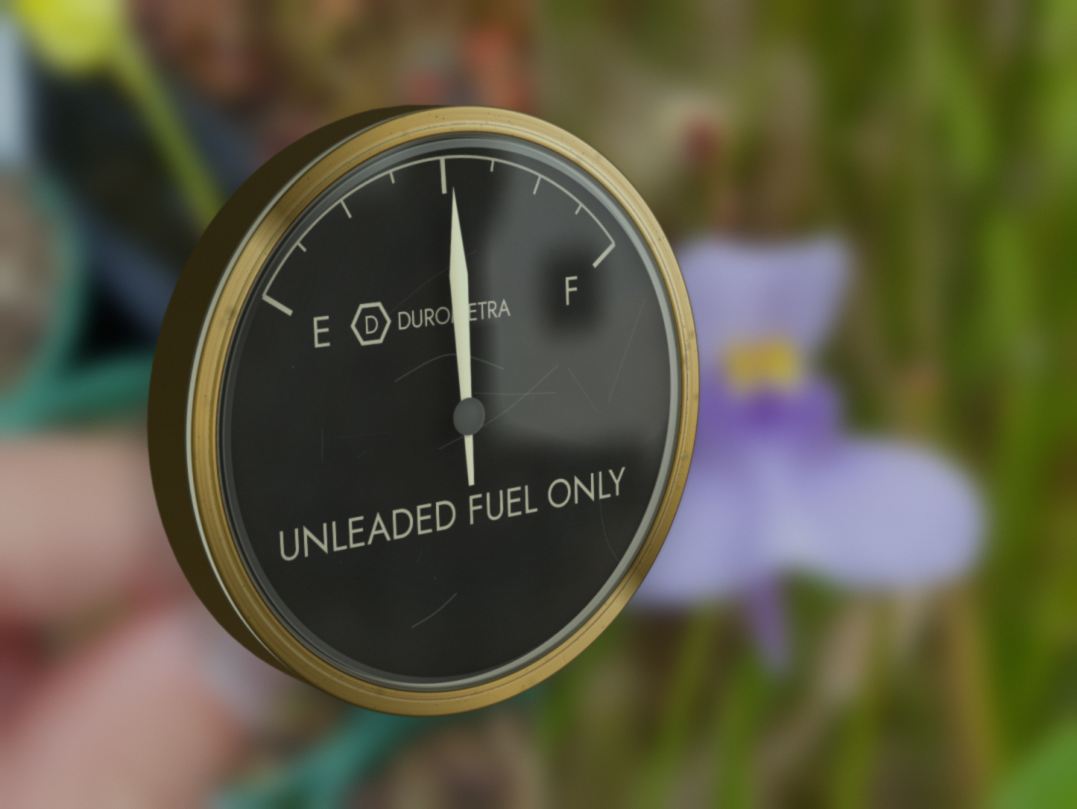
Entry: 0.5
